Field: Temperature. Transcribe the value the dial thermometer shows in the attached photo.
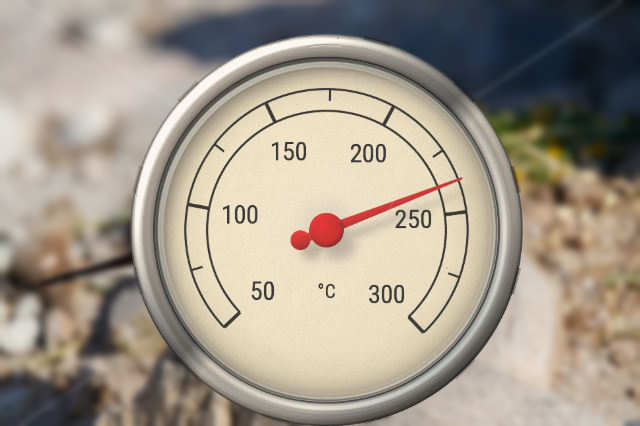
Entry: 237.5 °C
